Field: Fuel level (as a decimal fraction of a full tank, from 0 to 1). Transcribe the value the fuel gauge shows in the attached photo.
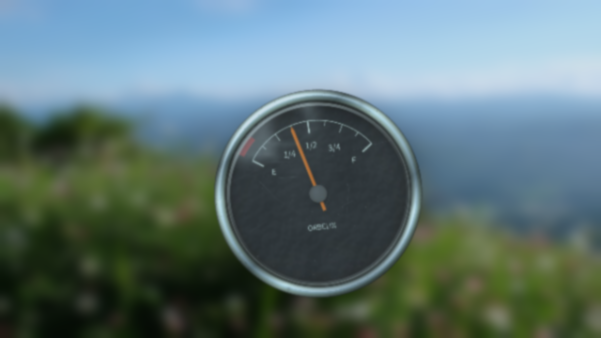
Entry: 0.375
